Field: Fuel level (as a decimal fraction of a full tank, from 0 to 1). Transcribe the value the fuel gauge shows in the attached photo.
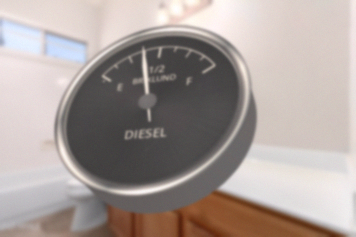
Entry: 0.375
